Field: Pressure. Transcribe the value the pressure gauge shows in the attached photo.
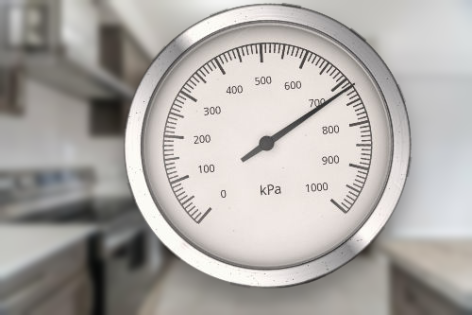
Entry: 720 kPa
